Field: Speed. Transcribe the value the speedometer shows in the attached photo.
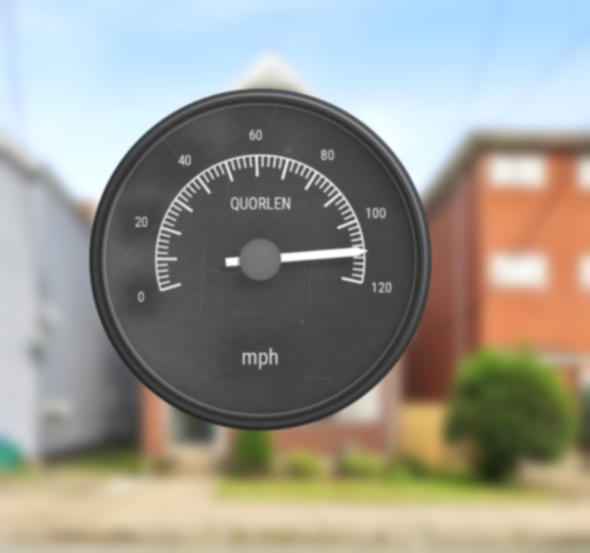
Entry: 110 mph
